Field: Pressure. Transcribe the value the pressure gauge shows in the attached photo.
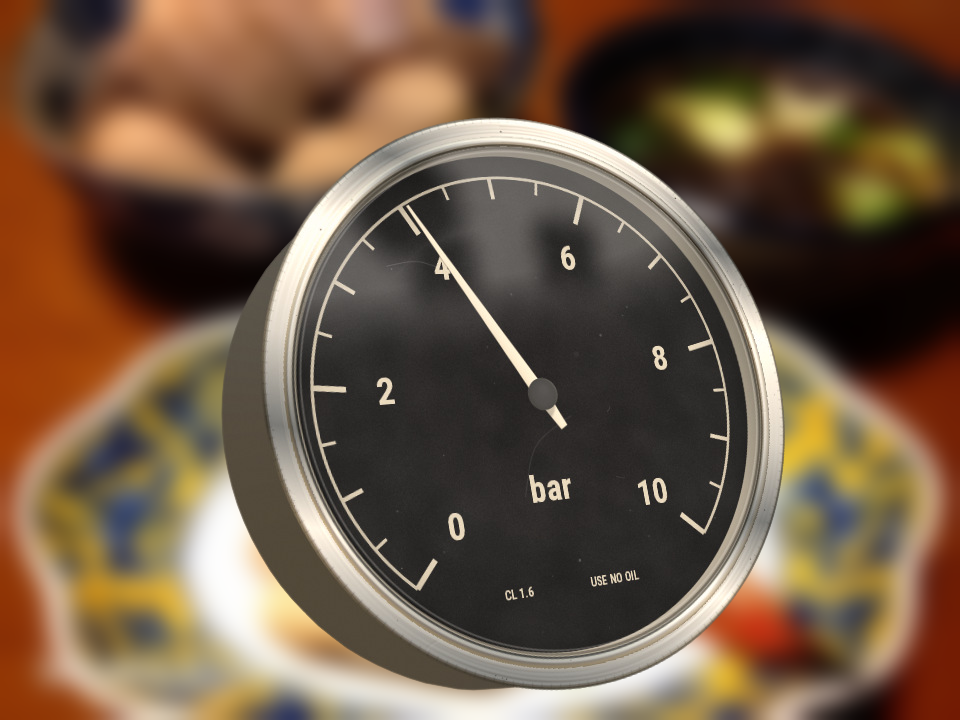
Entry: 4 bar
